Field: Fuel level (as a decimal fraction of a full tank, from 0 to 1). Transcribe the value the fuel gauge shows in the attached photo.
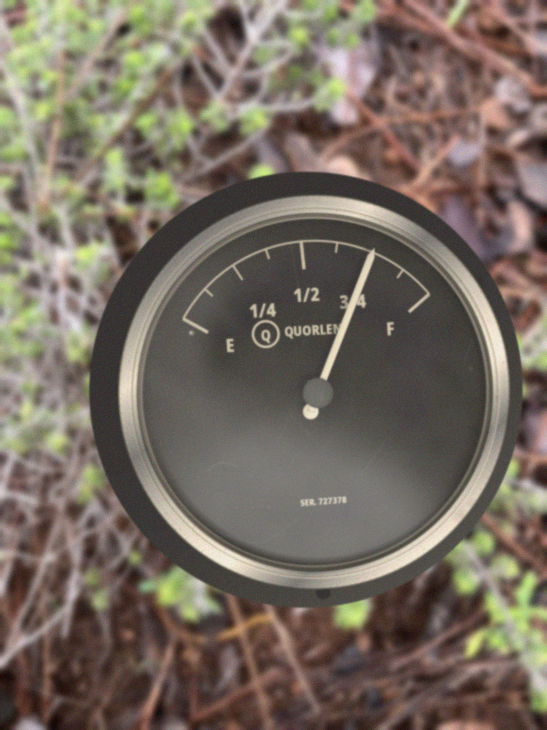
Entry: 0.75
